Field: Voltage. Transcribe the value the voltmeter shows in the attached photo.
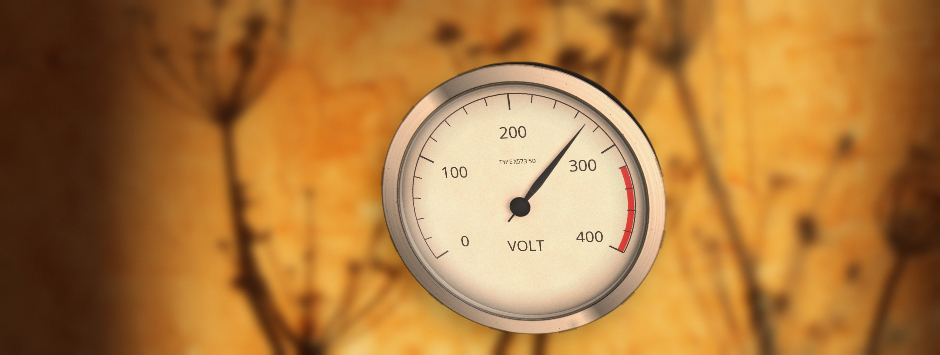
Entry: 270 V
